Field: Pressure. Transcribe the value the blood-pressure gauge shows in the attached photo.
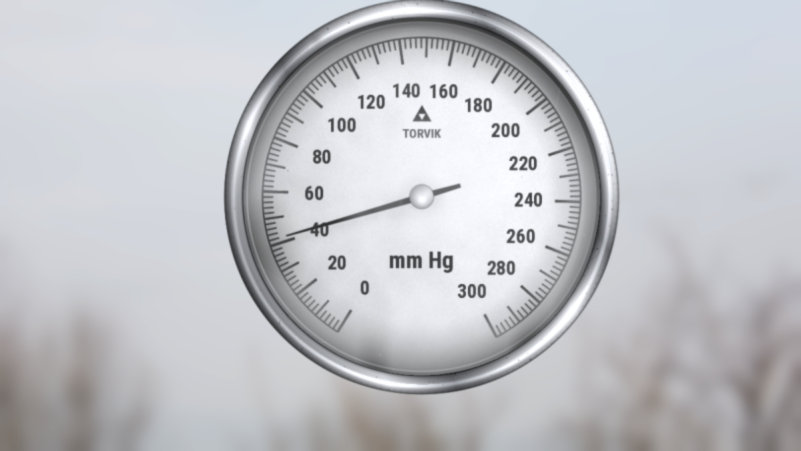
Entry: 42 mmHg
